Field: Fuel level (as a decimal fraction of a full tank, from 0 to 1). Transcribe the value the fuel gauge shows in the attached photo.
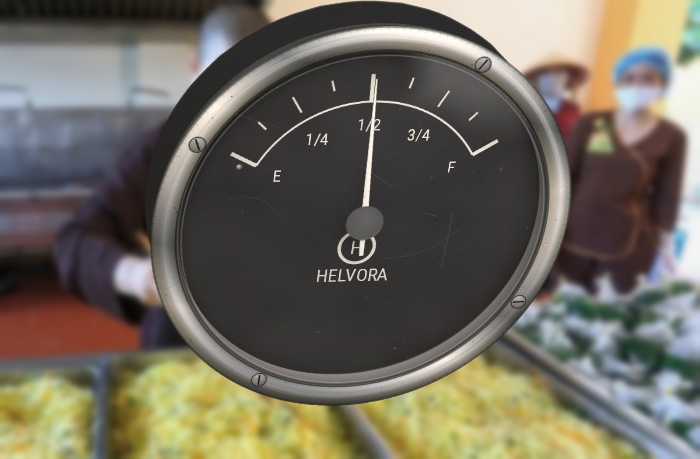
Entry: 0.5
